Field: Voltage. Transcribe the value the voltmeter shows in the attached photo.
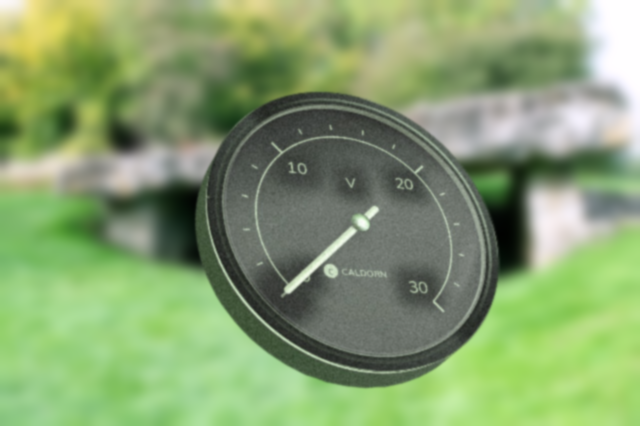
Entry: 0 V
